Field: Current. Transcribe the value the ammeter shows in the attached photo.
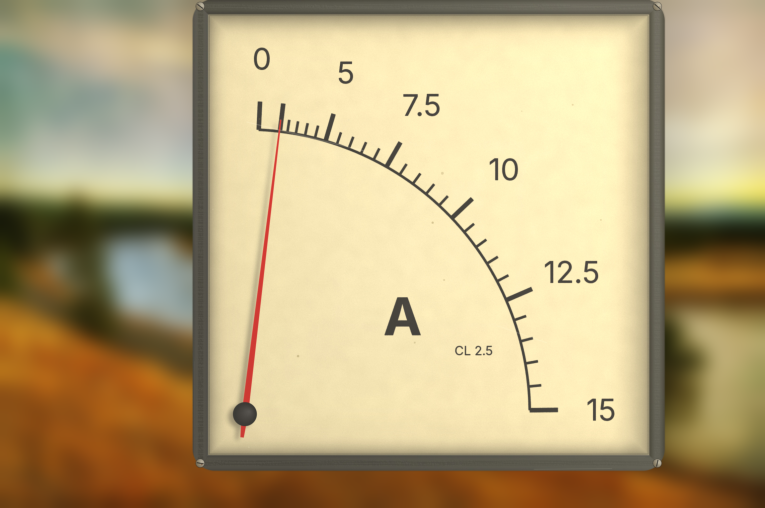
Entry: 2.5 A
